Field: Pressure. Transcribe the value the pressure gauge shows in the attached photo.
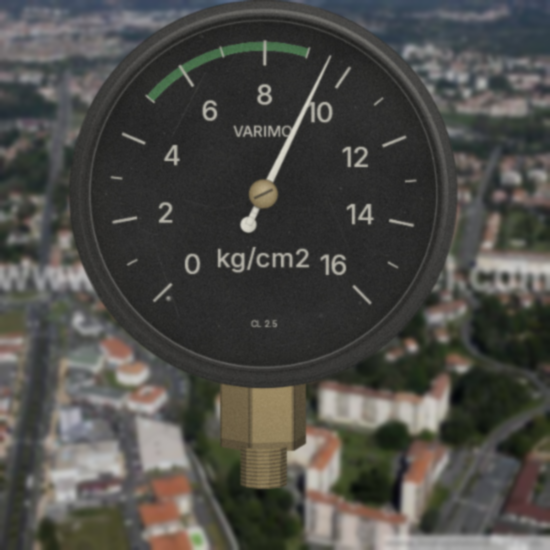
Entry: 9.5 kg/cm²
